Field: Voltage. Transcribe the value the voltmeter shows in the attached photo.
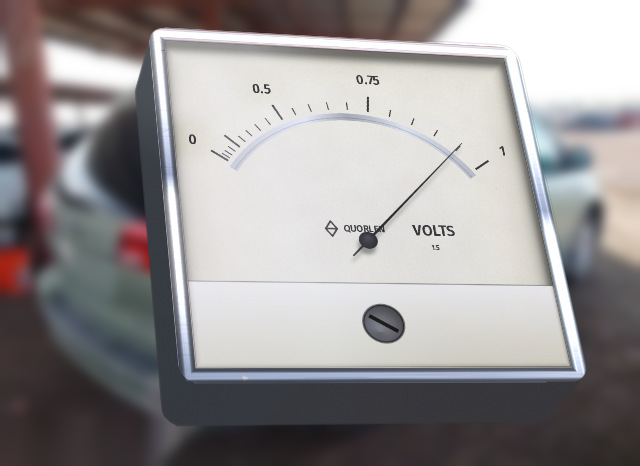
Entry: 0.95 V
